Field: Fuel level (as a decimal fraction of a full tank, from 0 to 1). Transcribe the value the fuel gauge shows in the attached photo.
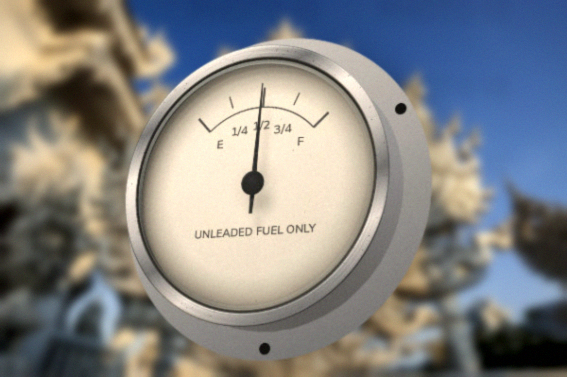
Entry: 0.5
